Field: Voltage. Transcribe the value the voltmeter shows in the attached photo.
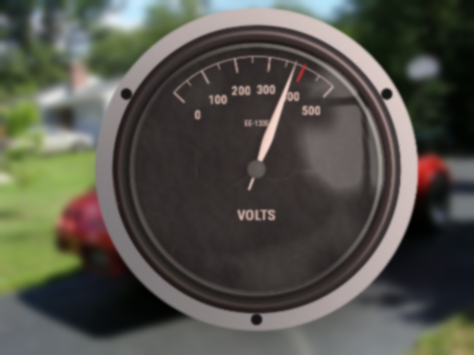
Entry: 375 V
